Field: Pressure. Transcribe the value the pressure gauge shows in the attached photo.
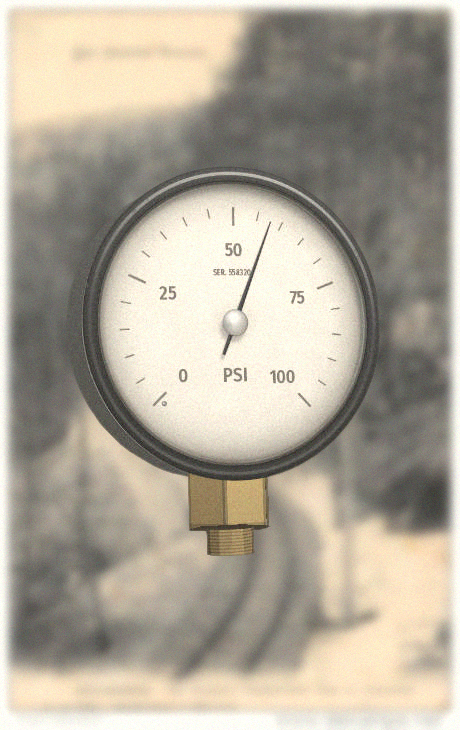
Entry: 57.5 psi
